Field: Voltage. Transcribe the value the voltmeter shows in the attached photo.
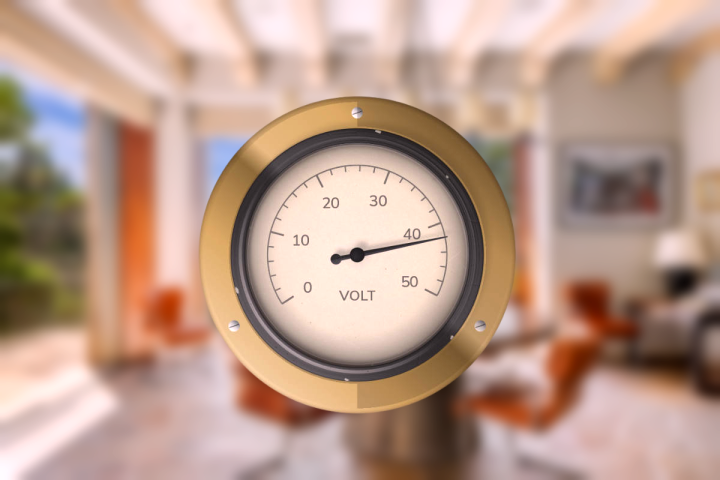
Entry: 42 V
